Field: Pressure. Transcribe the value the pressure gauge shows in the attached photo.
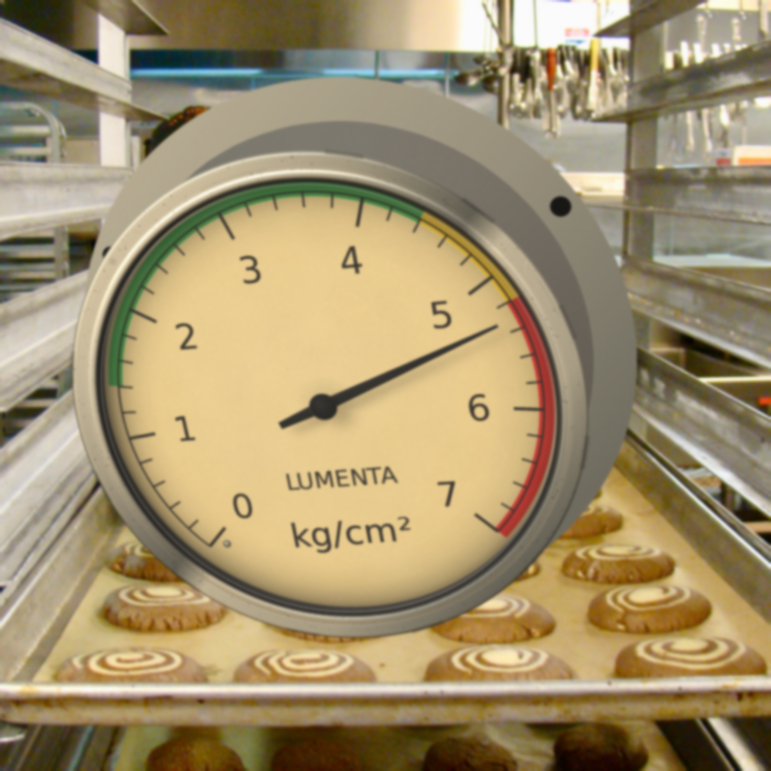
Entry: 5.3 kg/cm²
